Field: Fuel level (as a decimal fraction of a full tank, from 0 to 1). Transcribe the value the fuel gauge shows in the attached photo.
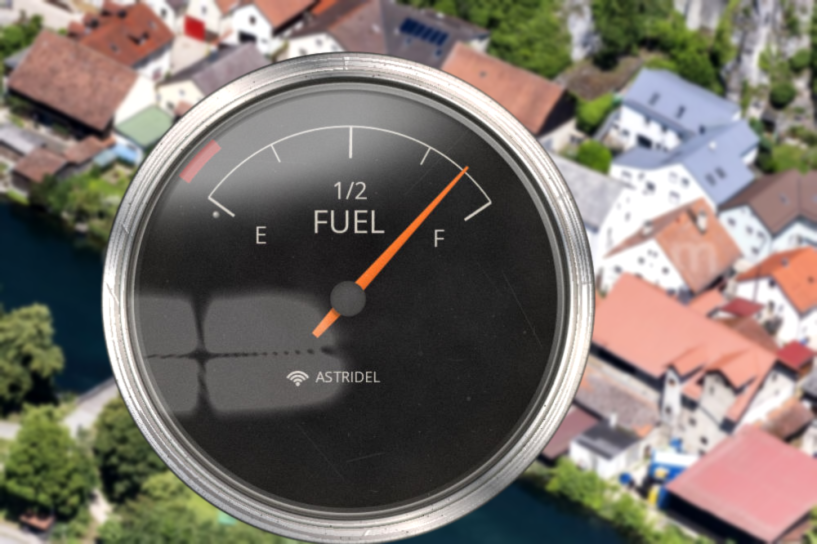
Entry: 0.875
